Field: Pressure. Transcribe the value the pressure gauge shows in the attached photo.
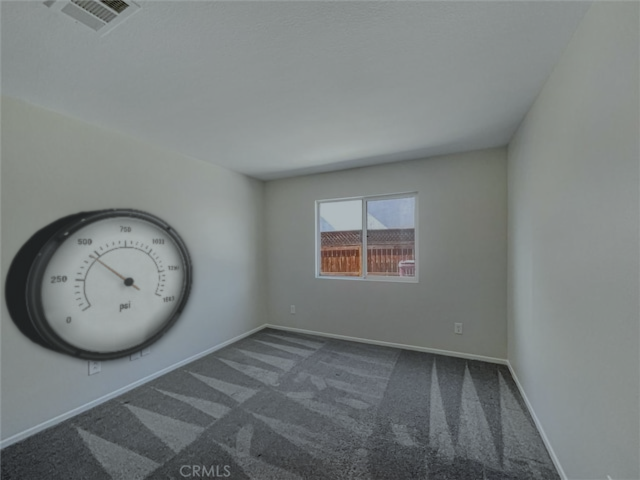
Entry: 450 psi
